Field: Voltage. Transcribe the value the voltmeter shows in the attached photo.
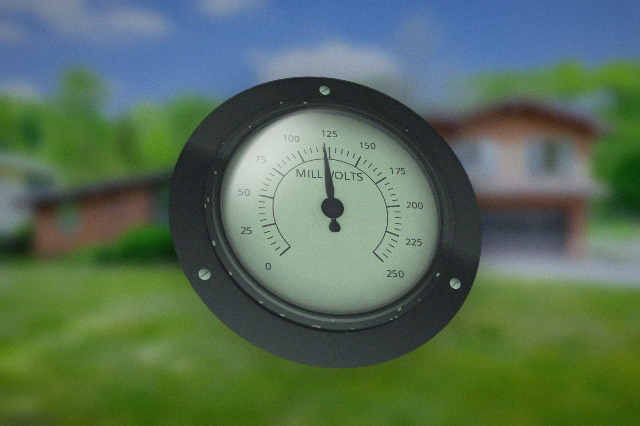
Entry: 120 mV
